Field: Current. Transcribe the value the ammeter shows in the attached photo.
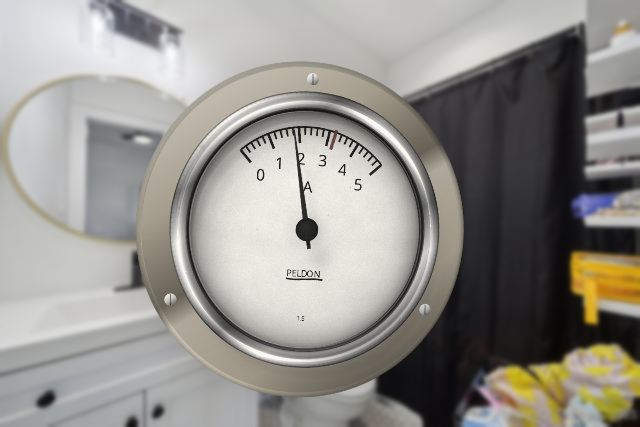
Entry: 1.8 A
